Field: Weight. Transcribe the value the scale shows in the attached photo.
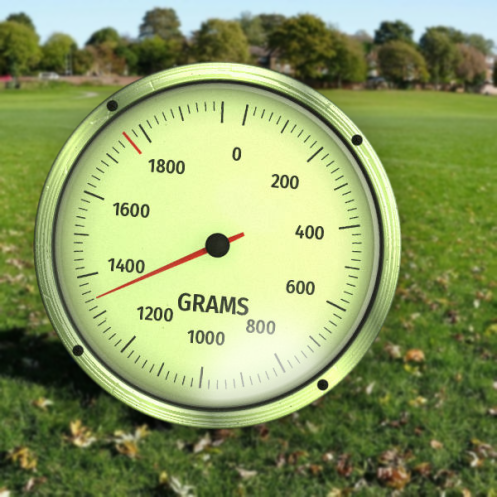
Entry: 1340 g
